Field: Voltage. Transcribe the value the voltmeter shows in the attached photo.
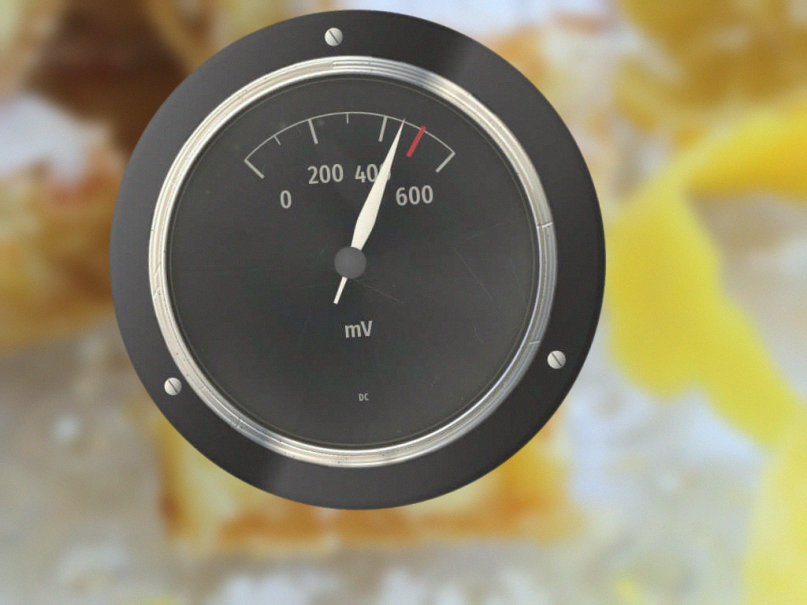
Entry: 450 mV
